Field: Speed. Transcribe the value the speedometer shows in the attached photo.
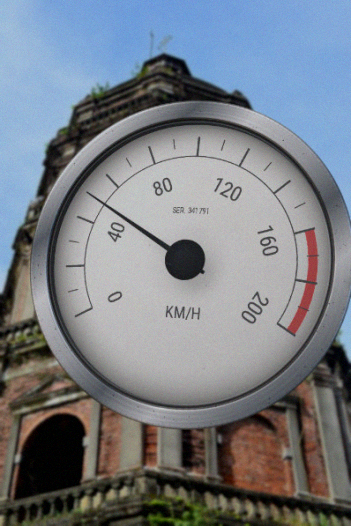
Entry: 50 km/h
